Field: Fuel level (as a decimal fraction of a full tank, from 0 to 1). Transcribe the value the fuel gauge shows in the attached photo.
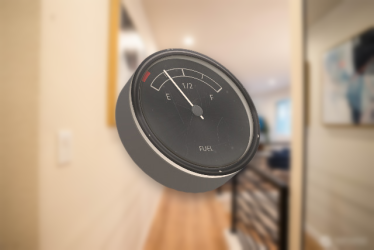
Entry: 0.25
